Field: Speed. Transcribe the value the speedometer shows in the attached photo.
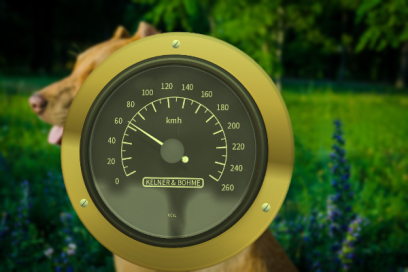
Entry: 65 km/h
